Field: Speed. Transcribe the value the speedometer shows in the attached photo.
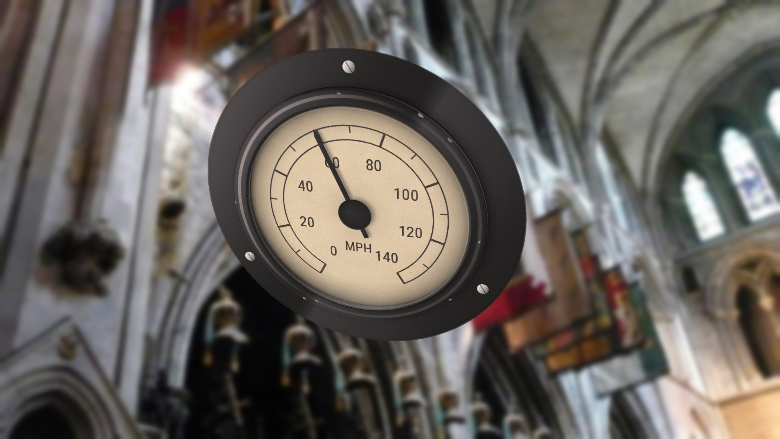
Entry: 60 mph
